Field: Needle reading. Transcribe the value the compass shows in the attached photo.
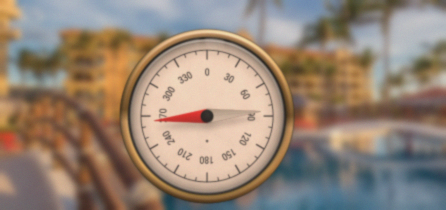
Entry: 265 °
